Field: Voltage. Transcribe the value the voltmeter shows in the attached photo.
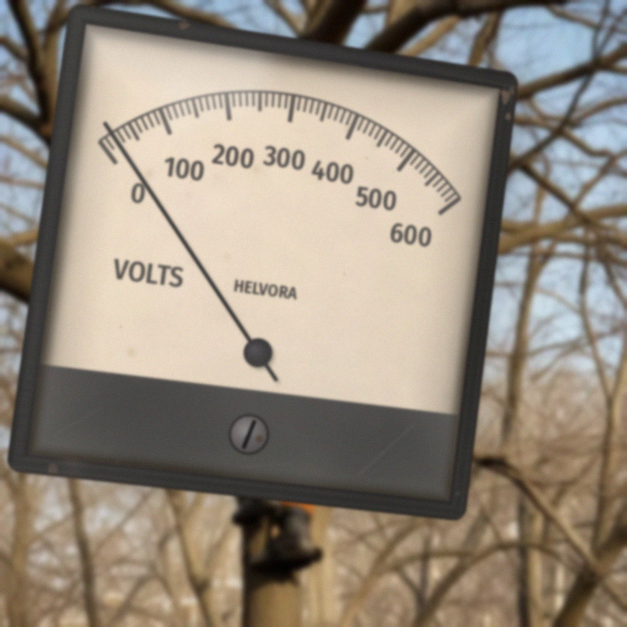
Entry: 20 V
